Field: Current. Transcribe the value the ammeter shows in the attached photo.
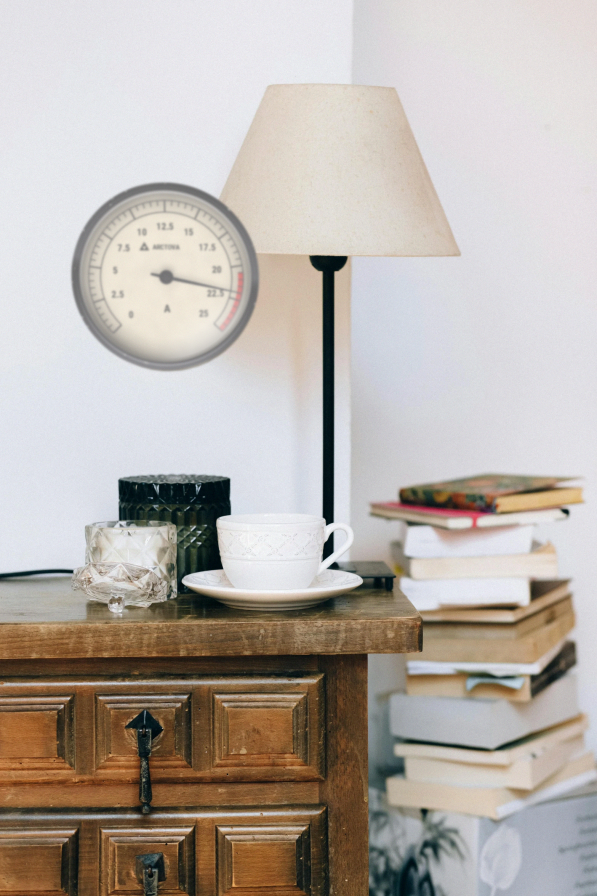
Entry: 22 A
